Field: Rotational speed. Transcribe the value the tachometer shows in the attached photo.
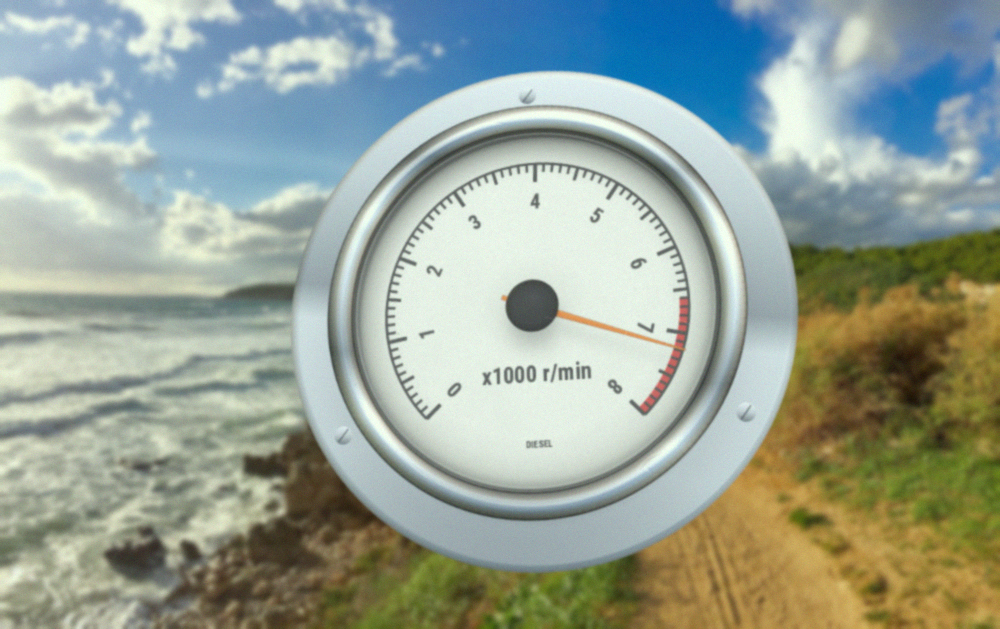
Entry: 7200 rpm
